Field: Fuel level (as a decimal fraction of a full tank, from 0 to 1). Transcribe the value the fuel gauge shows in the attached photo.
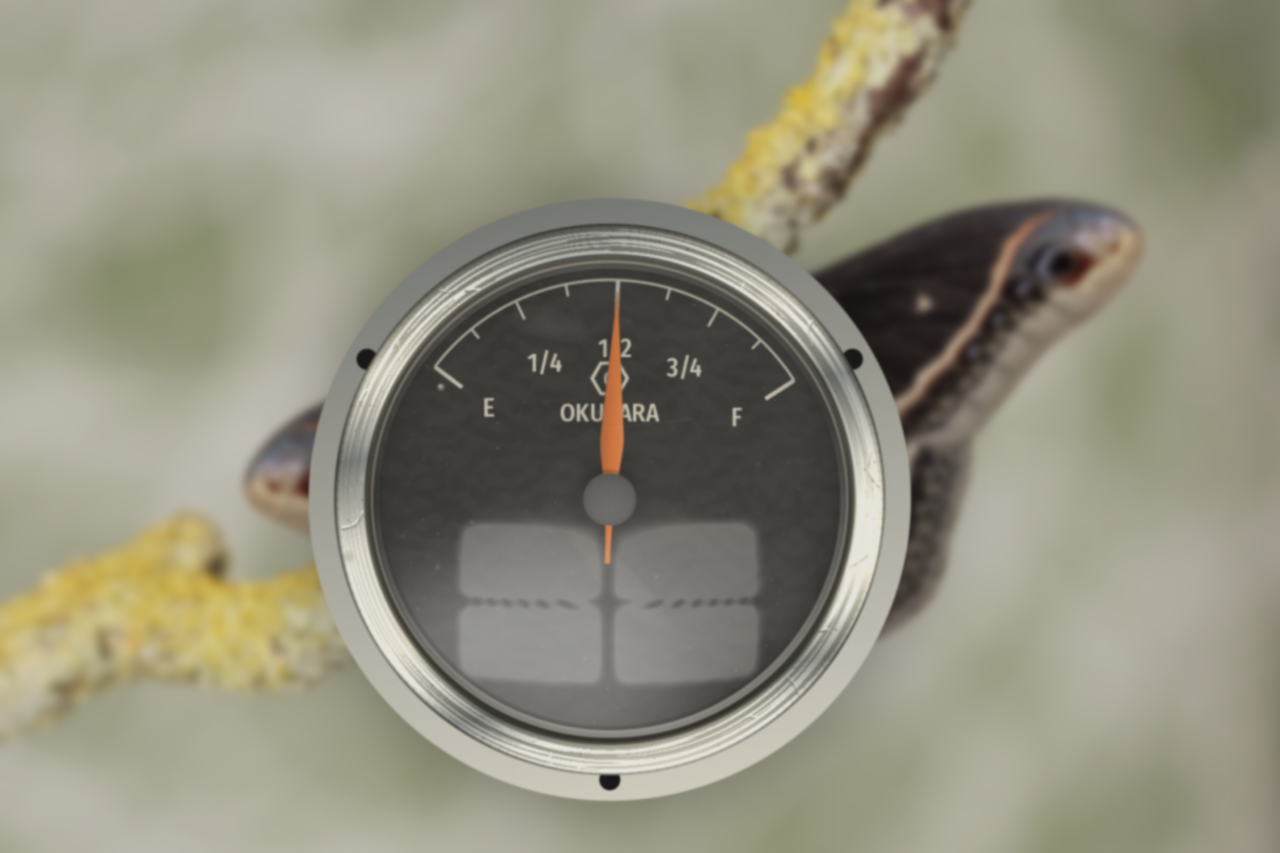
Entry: 0.5
